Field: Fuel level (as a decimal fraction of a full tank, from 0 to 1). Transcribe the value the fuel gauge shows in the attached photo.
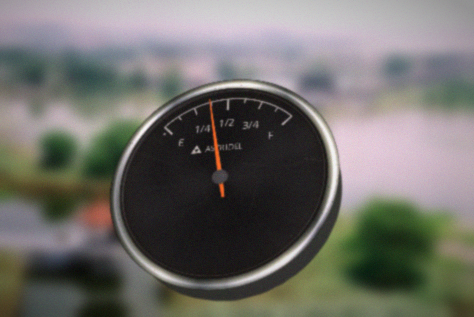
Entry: 0.375
